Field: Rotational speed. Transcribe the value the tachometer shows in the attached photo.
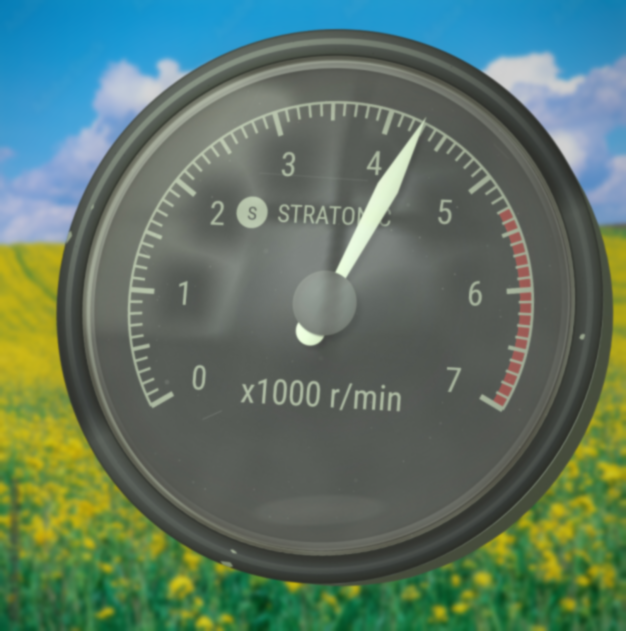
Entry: 4300 rpm
